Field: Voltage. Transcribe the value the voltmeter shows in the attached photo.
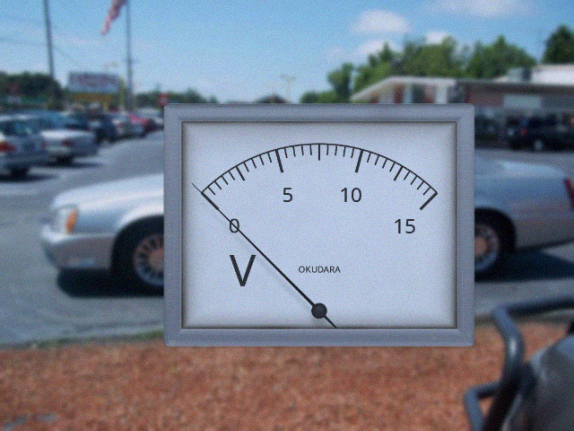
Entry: 0 V
